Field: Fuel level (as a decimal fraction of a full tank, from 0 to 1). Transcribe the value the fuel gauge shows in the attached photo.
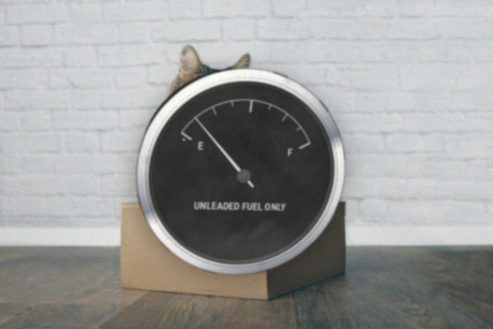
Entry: 0.125
